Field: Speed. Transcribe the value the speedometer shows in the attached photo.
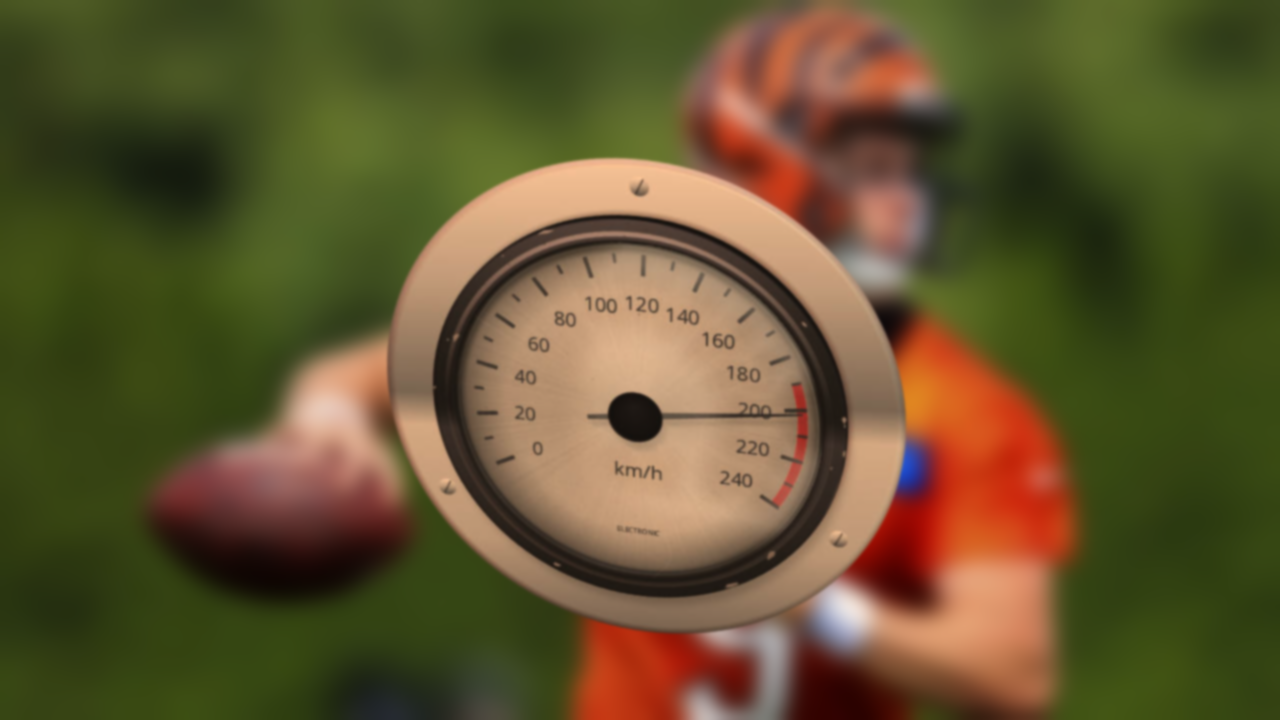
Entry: 200 km/h
